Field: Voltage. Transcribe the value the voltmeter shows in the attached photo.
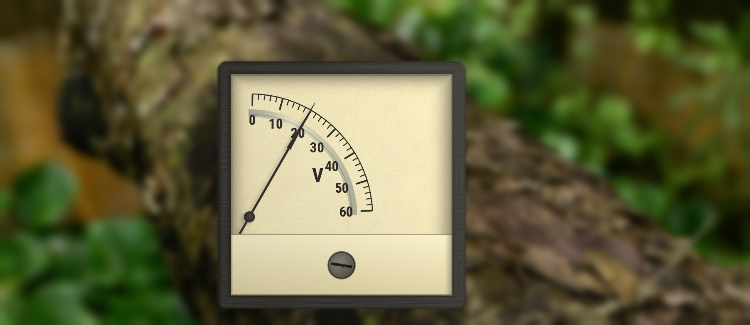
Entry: 20 V
